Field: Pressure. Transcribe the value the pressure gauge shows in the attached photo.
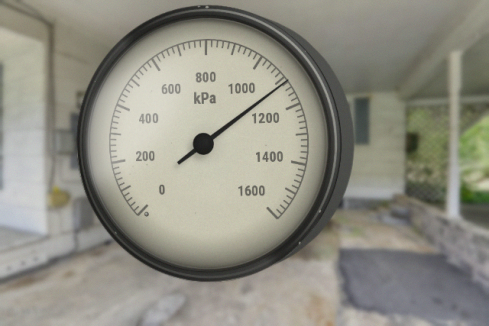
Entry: 1120 kPa
